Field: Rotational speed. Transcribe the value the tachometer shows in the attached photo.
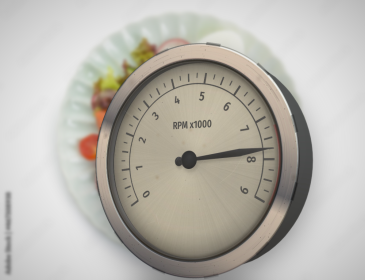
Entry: 7750 rpm
